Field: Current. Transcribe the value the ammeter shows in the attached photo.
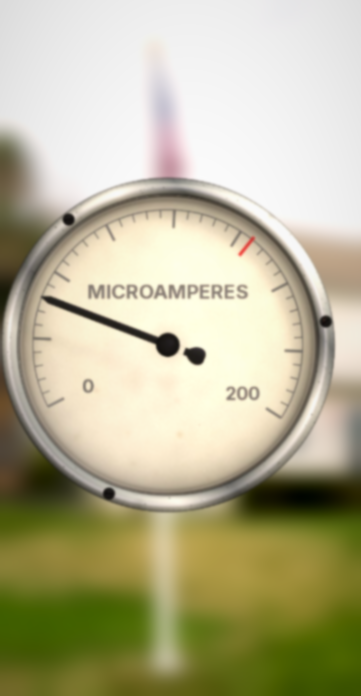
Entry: 40 µA
